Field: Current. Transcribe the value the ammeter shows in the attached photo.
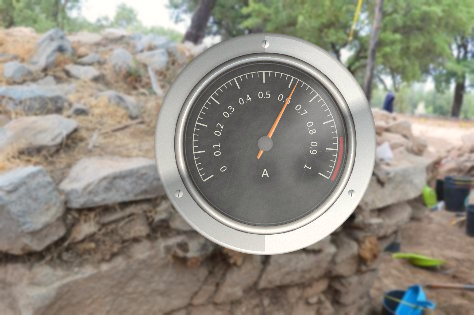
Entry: 0.62 A
